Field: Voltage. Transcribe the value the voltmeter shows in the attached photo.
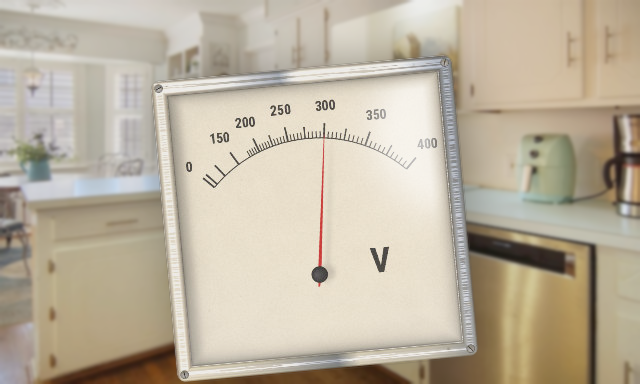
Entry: 300 V
